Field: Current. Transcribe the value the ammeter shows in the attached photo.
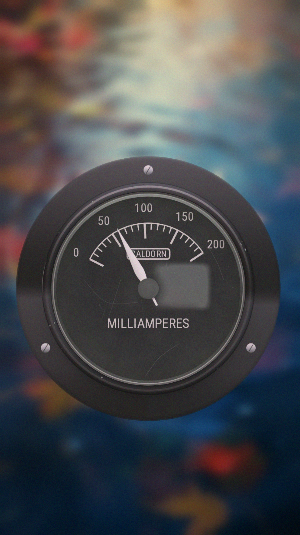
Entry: 60 mA
